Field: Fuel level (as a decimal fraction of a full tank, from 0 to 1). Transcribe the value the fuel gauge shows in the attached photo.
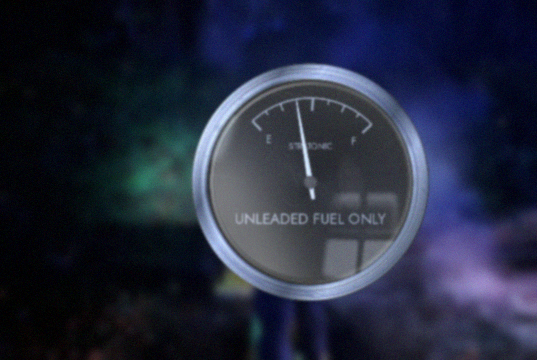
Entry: 0.375
